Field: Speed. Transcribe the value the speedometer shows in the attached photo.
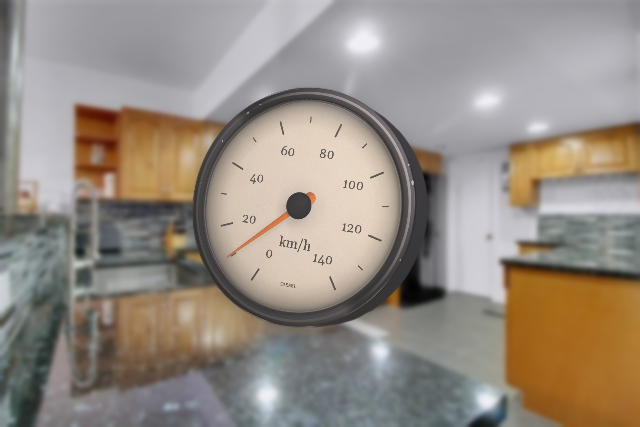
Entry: 10 km/h
